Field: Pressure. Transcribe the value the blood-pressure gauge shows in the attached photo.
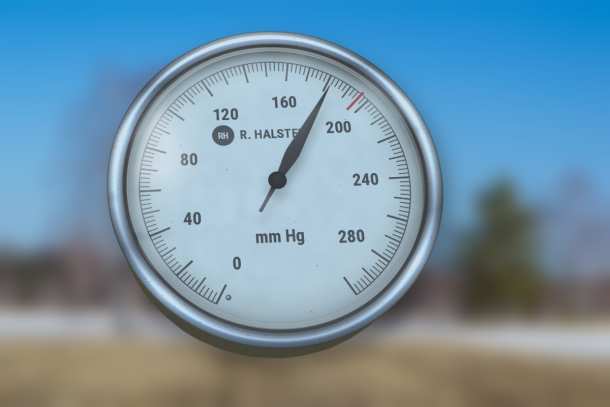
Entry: 182 mmHg
